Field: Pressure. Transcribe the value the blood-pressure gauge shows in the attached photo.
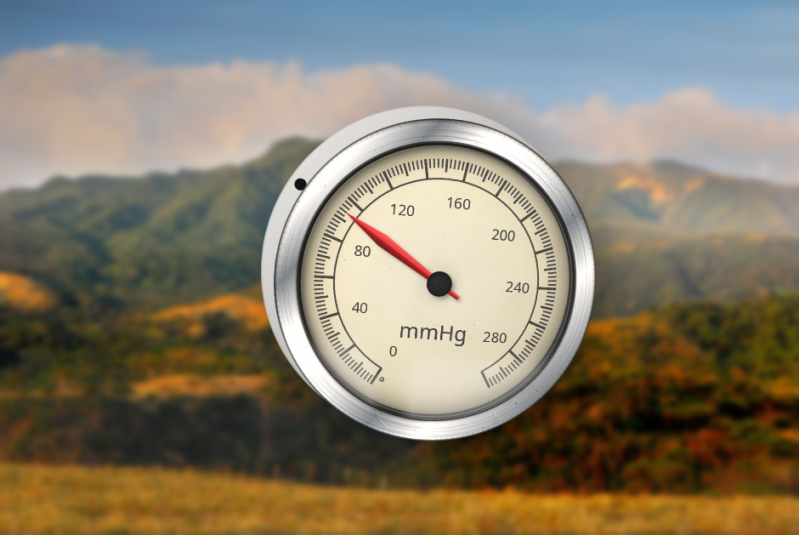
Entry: 94 mmHg
